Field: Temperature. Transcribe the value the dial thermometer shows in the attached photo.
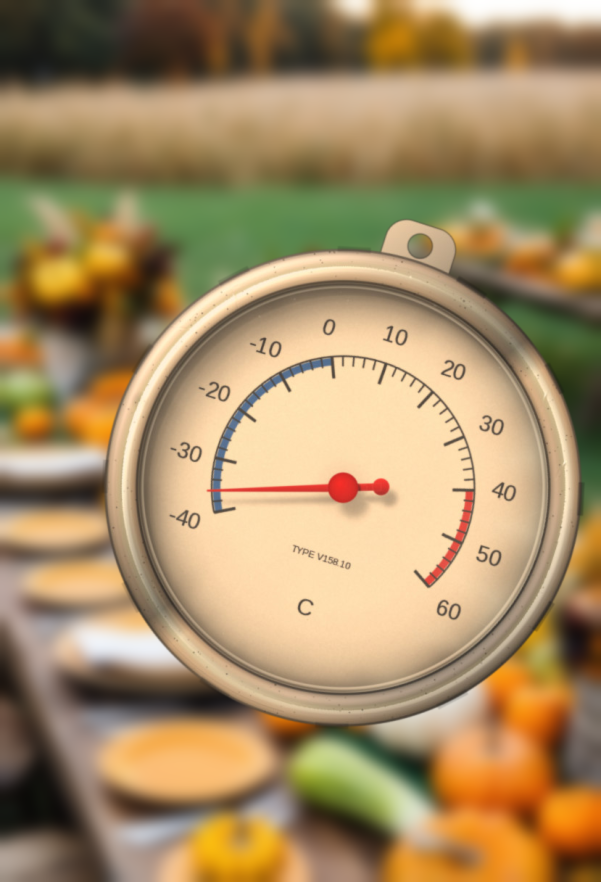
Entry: -36 °C
